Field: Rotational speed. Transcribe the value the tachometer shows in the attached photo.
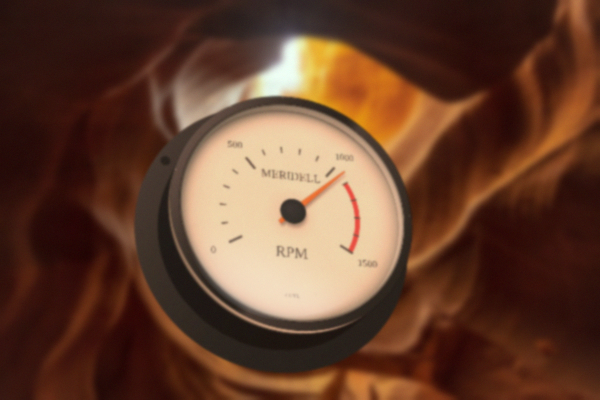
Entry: 1050 rpm
